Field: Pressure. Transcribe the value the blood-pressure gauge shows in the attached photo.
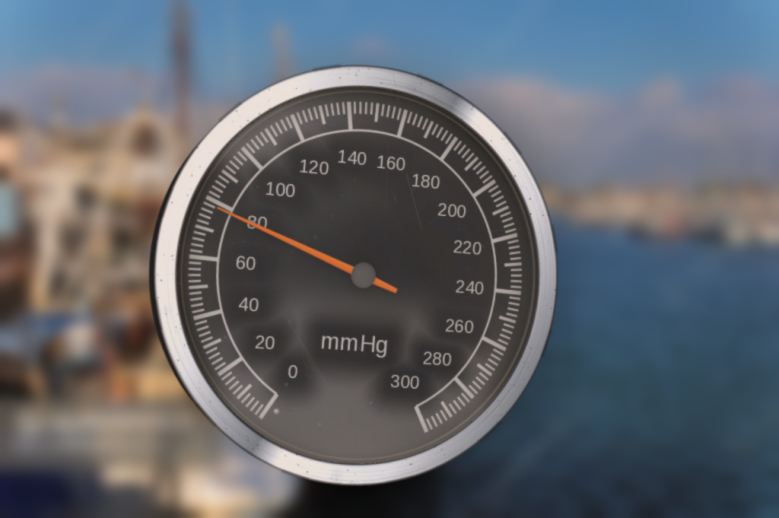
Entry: 78 mmHg
